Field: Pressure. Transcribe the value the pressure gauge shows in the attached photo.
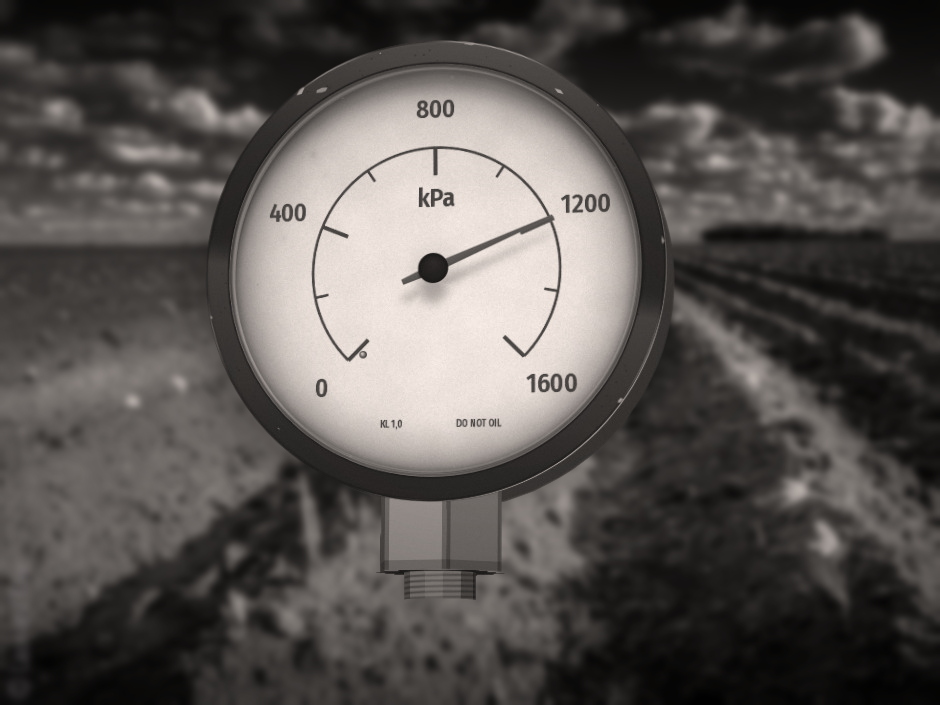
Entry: 1200 kPa
